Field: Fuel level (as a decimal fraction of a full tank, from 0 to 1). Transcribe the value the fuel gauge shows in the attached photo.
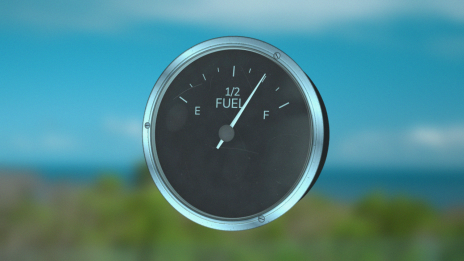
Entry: 0.75
